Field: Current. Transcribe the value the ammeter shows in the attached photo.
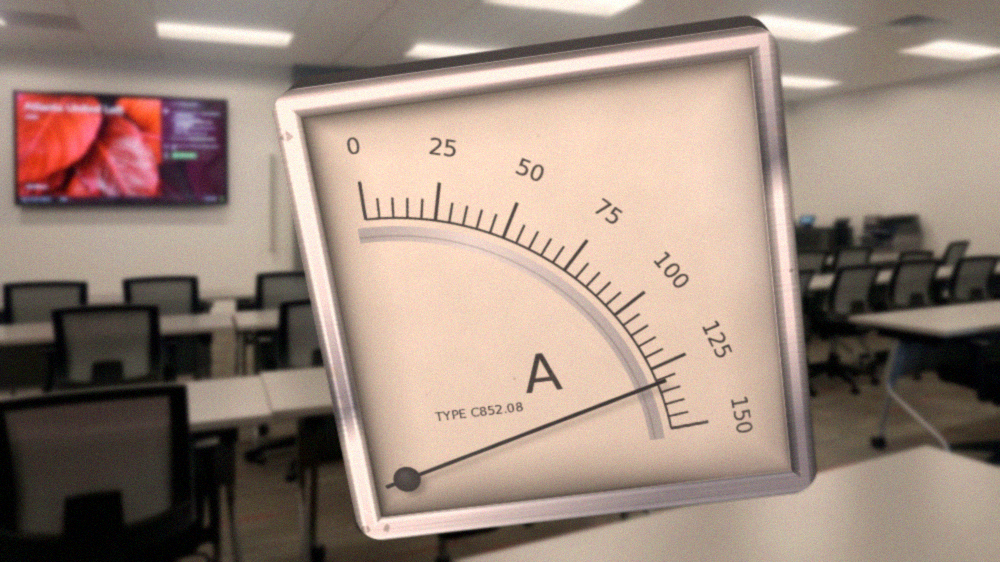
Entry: 130 A
